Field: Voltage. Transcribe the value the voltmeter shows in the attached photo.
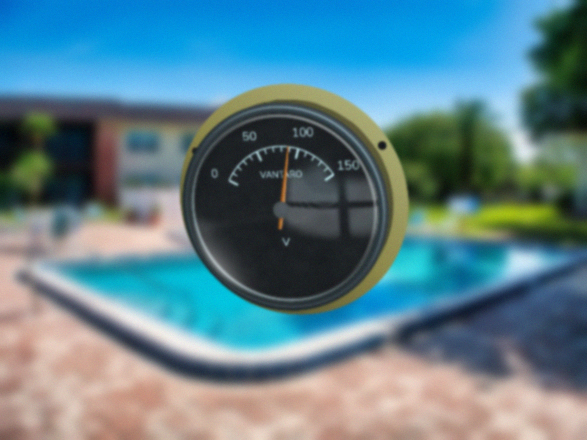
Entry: 90 V
